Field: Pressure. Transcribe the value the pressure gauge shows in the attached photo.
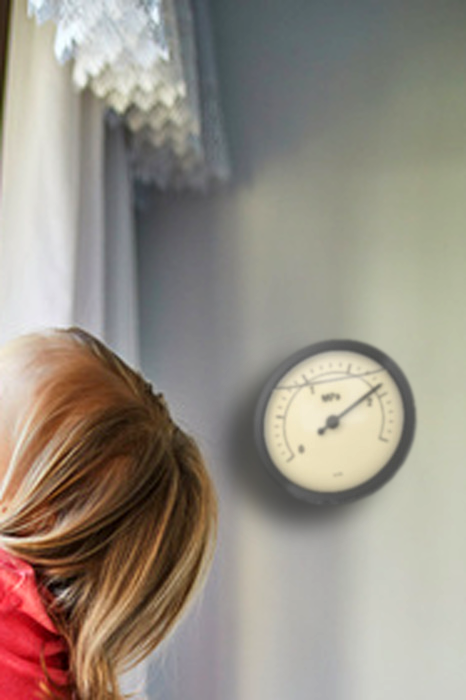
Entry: 1.9 MPa
